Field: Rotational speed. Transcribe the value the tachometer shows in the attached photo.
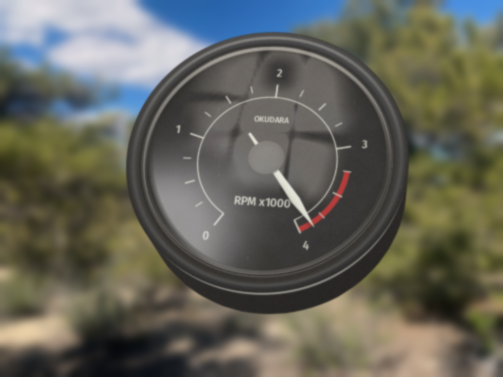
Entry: 3875 rpm
